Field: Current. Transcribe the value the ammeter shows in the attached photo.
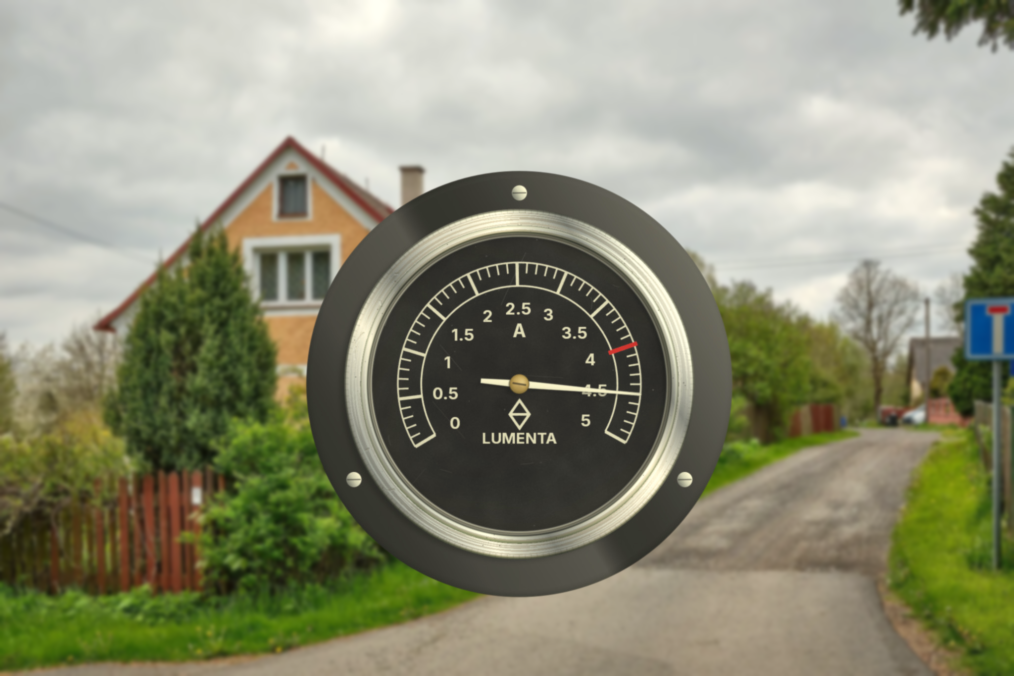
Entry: 4.5 A
